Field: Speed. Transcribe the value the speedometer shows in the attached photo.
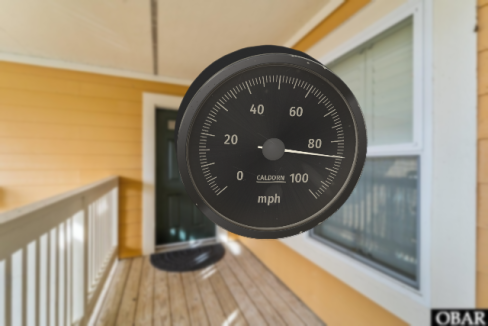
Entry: 85 mph
